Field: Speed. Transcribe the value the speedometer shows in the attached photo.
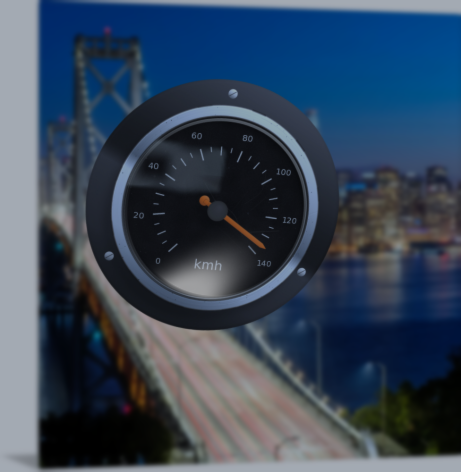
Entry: 135 km/h
